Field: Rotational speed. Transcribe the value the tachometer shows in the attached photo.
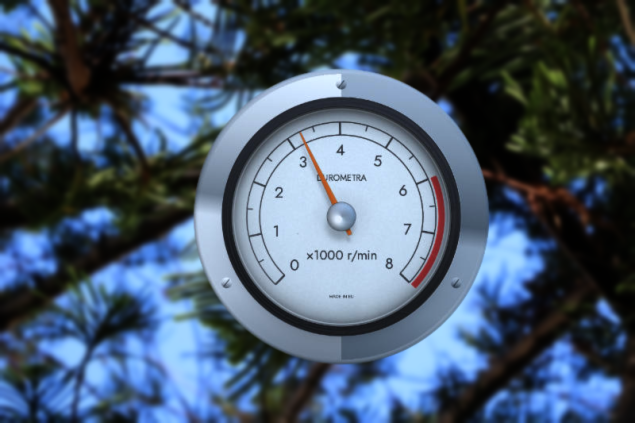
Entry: 3250 rpm
